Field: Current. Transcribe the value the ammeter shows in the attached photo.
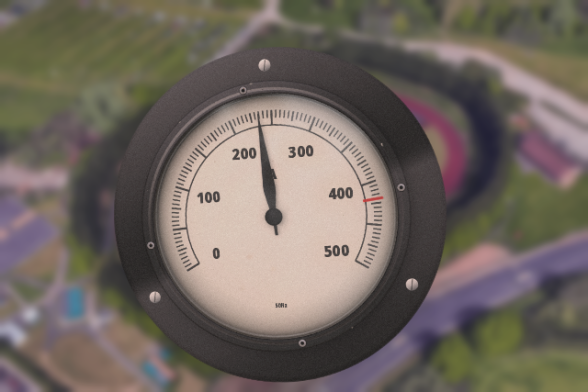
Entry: 235 A
